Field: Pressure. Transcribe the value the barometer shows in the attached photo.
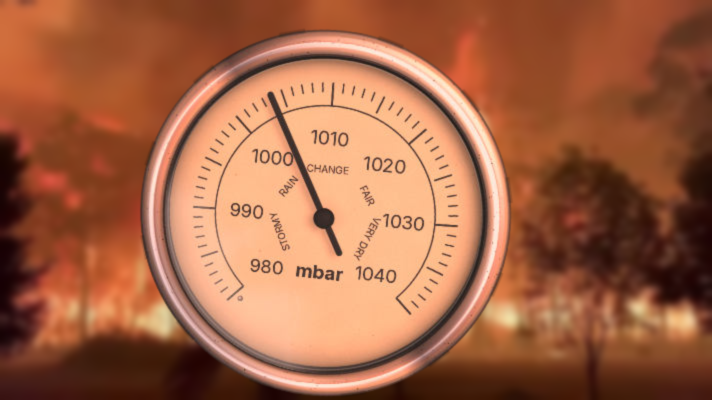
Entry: 1004 mbar
